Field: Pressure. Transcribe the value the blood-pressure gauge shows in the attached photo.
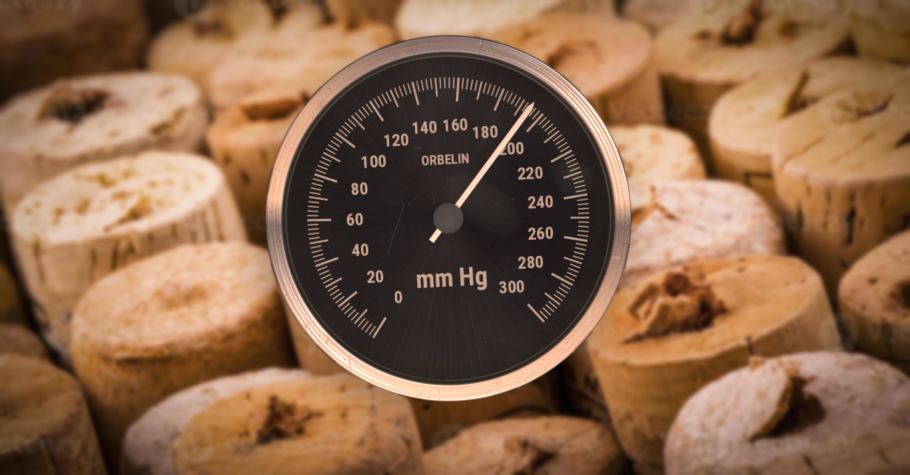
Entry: 194 mmHg
